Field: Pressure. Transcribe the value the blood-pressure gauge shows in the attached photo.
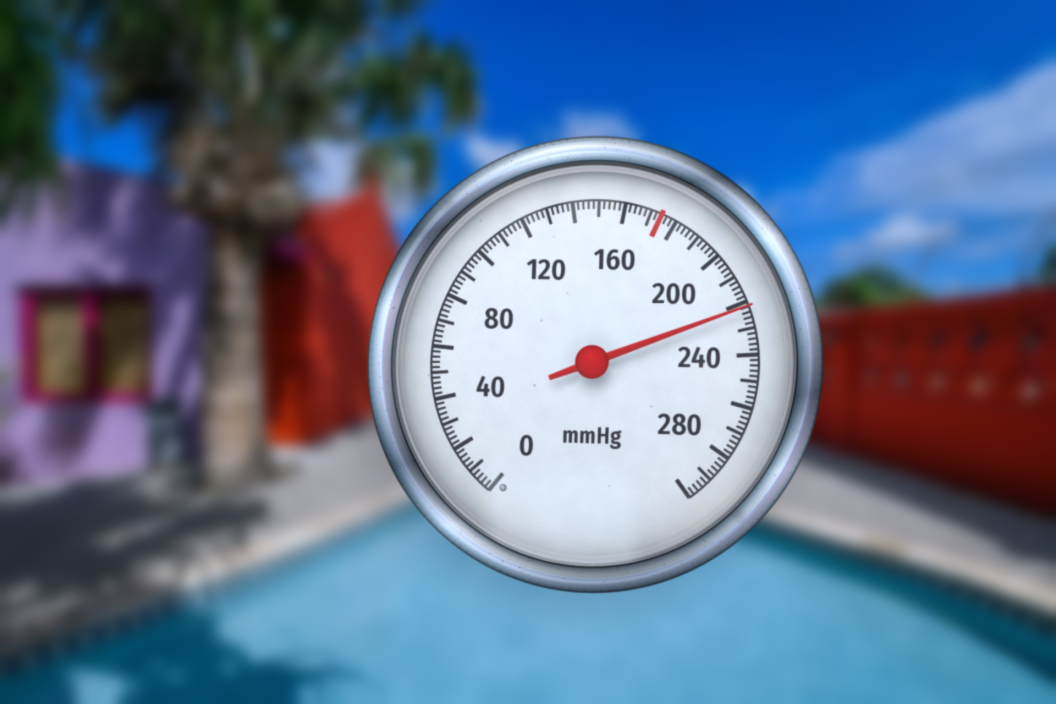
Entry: 222 mmHg
